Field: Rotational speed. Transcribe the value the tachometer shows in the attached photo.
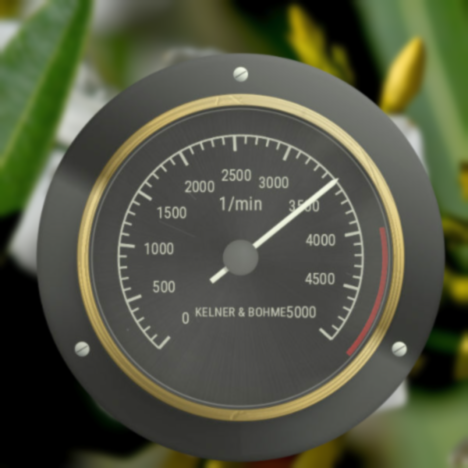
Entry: 3500 rpm
